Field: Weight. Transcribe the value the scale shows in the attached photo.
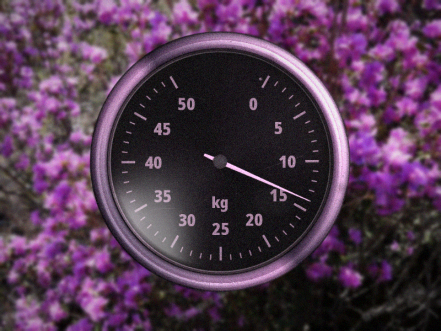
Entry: 14 kg
